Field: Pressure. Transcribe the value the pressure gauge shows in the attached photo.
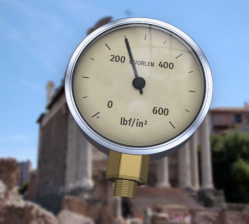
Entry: 250 psi
